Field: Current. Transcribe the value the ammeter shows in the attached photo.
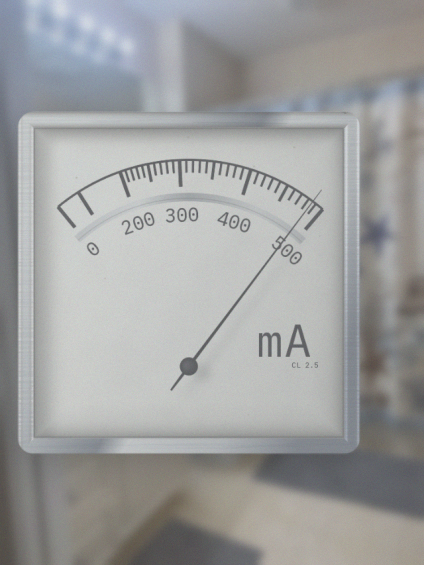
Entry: 485 mA
